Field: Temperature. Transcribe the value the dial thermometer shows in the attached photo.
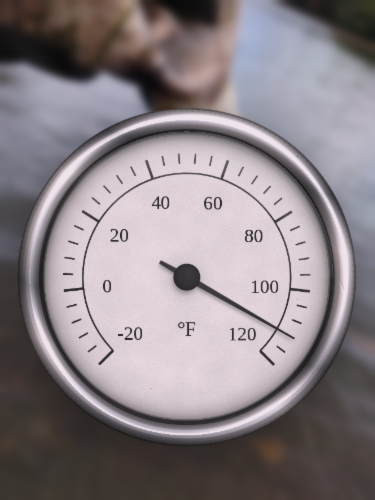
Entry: 112 °F
